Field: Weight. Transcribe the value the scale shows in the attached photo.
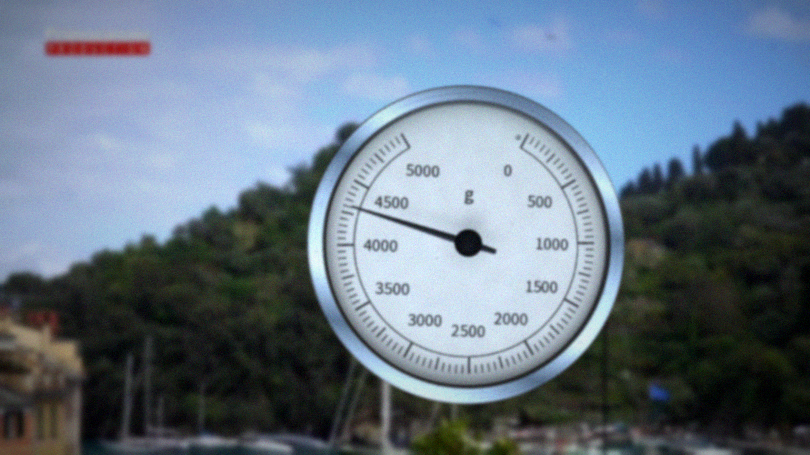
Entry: 4300 g
